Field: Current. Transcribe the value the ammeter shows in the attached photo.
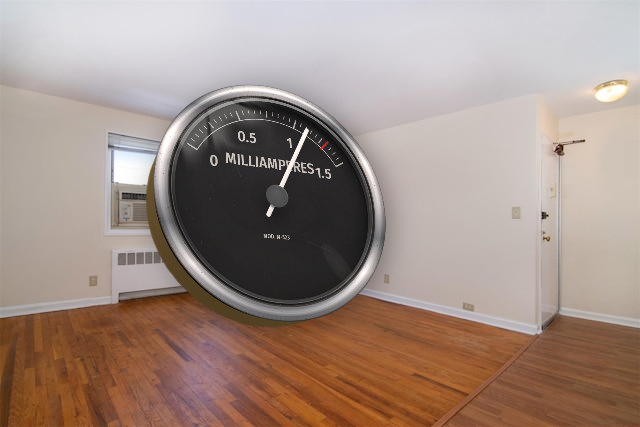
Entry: 1.1 mA
